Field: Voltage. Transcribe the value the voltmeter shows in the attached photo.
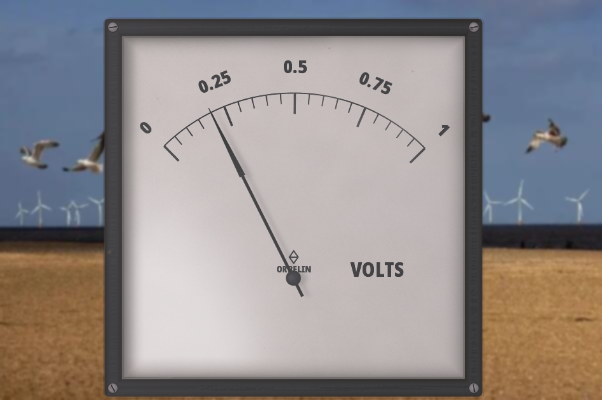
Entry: 0.2 V
